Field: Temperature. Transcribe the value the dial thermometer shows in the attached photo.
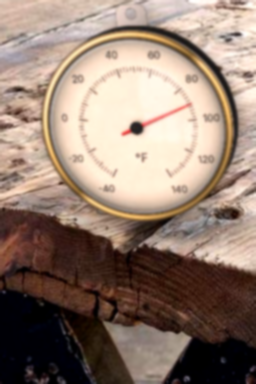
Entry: 90 °F
